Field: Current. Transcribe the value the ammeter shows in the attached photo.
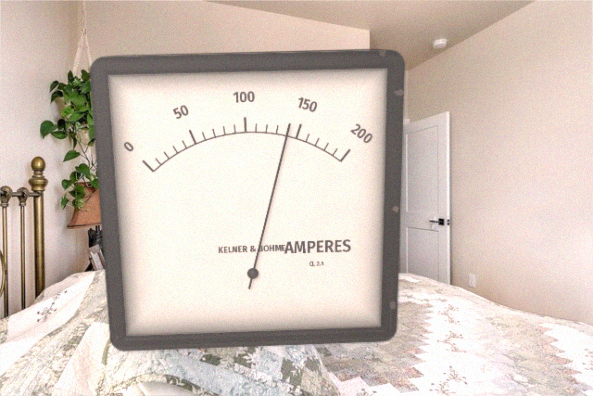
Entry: 140 A
